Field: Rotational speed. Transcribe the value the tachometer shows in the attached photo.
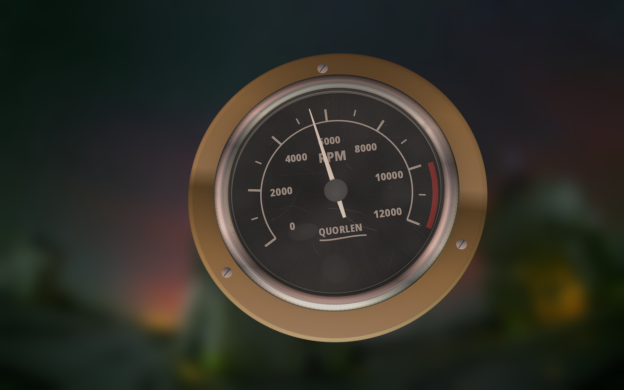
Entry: 5500 rpm
